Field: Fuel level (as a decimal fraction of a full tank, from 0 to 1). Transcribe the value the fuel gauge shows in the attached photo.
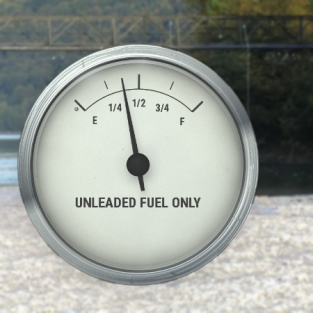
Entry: 0.375
